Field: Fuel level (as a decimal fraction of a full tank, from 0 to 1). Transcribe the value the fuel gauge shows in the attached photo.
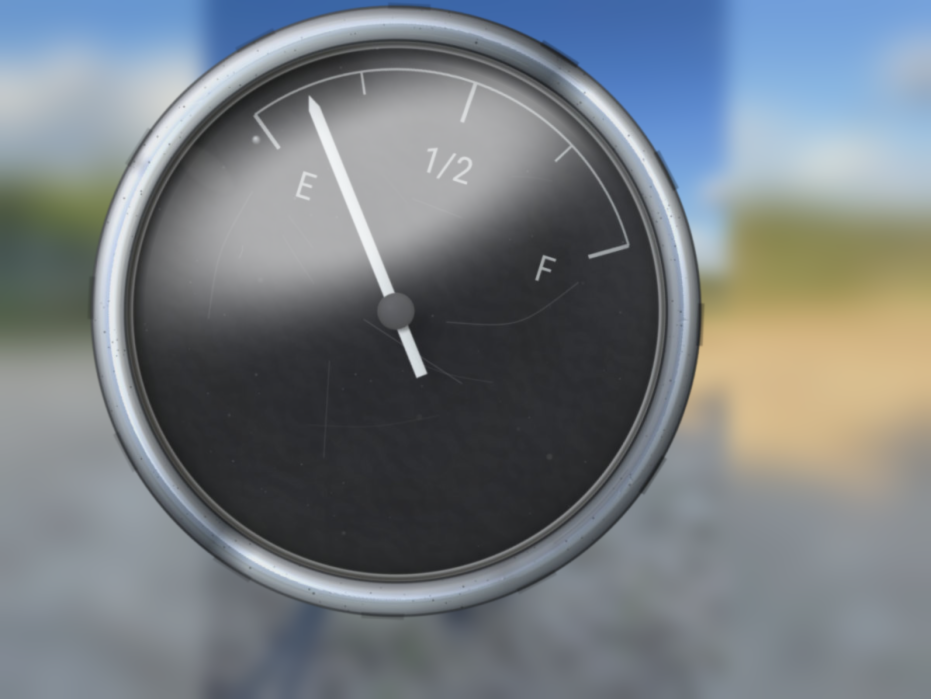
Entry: 0.125
